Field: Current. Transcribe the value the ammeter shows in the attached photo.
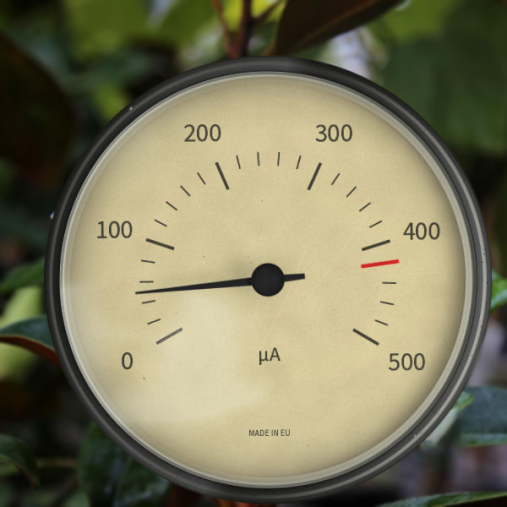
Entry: 50 µA
